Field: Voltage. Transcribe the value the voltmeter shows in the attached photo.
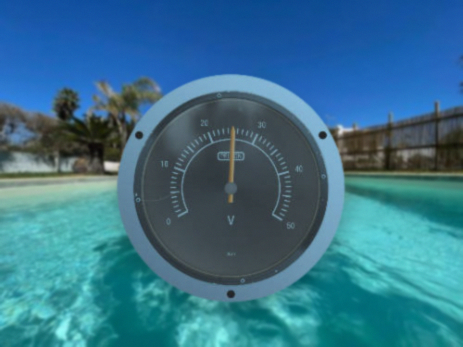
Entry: 25 V
